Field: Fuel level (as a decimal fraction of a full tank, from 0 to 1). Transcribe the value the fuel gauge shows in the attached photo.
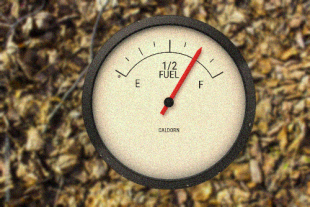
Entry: 0.75
